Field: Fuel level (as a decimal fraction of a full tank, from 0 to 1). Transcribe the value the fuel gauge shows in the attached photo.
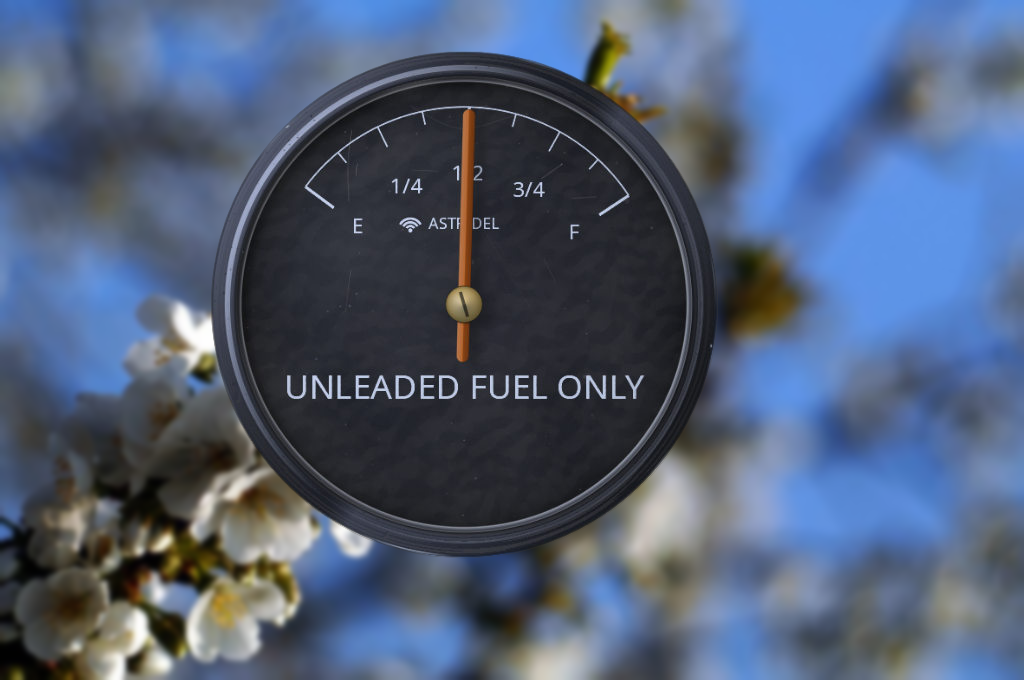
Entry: 0.5
